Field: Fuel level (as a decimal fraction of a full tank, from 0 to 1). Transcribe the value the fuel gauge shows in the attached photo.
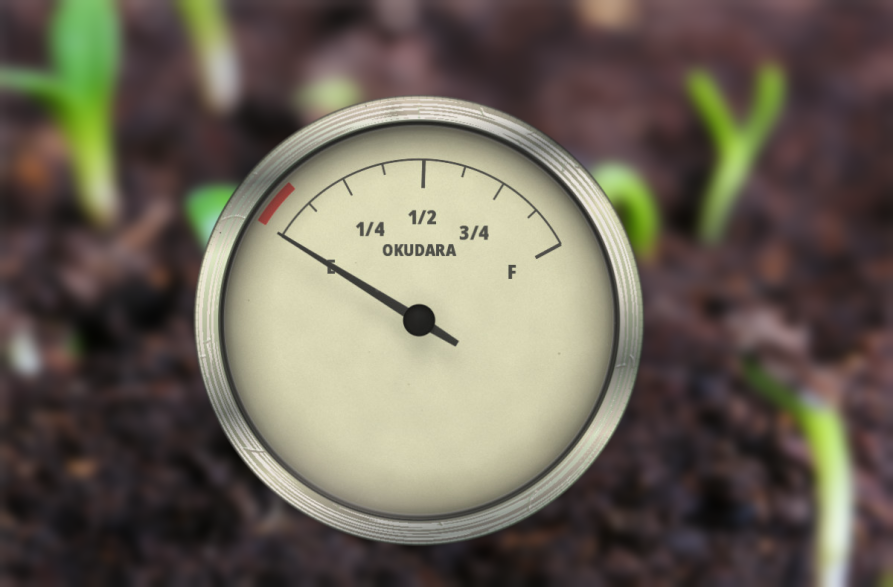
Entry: 0
